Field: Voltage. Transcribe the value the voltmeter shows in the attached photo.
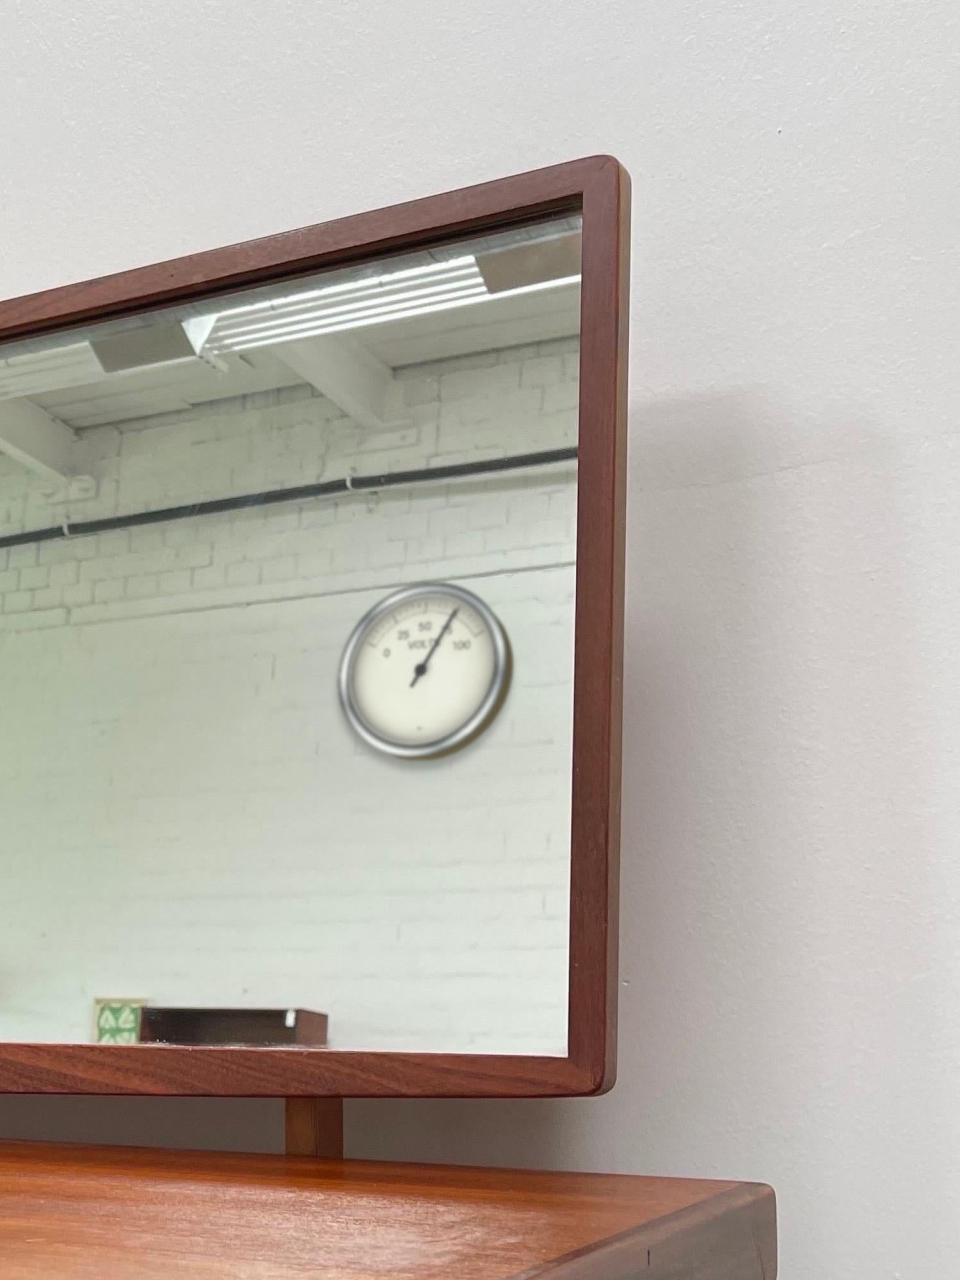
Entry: 75 V
